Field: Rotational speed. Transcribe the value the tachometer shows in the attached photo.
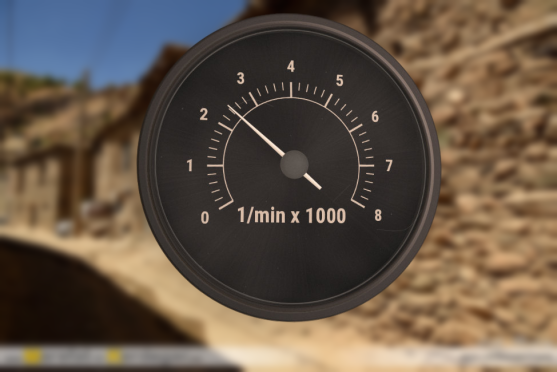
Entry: 2400 rpm
